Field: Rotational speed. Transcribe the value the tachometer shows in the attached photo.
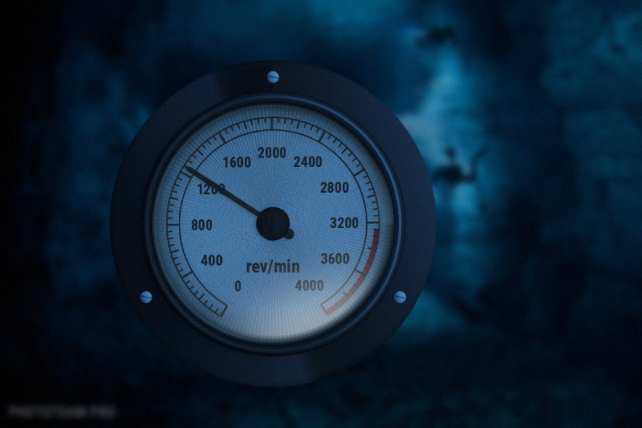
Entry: 1250 rpm
